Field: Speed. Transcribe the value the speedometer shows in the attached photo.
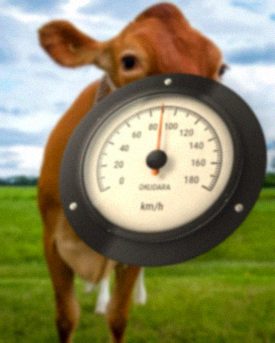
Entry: 90 km/h
